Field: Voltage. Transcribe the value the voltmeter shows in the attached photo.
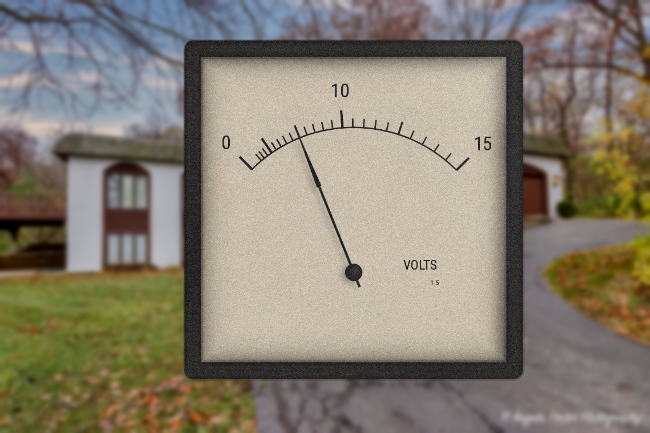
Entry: 7.5 V
